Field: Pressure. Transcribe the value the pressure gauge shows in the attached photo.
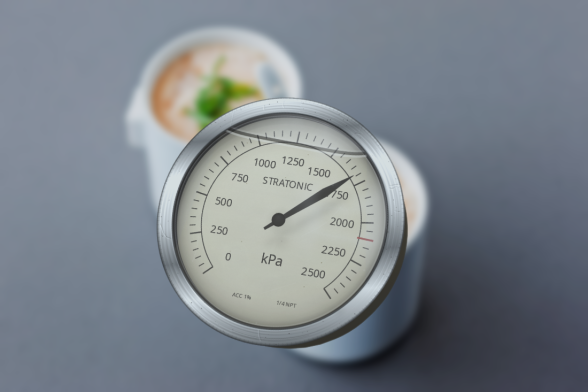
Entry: 1700 kPa
